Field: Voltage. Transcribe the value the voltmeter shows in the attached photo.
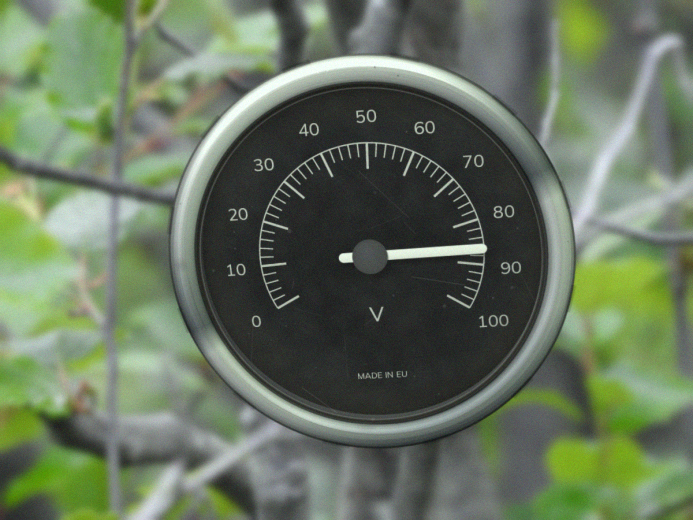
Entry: 86 V
